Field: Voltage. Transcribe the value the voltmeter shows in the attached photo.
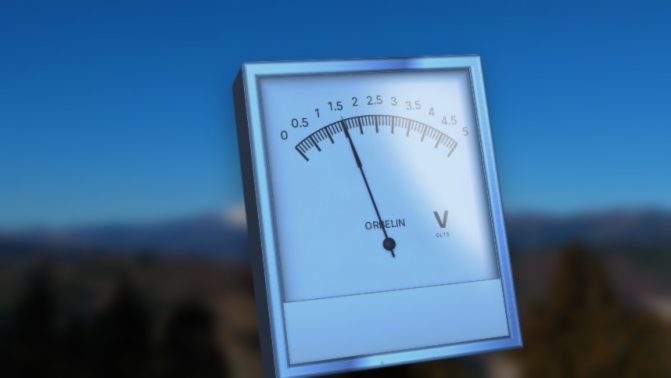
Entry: 1.5 V
